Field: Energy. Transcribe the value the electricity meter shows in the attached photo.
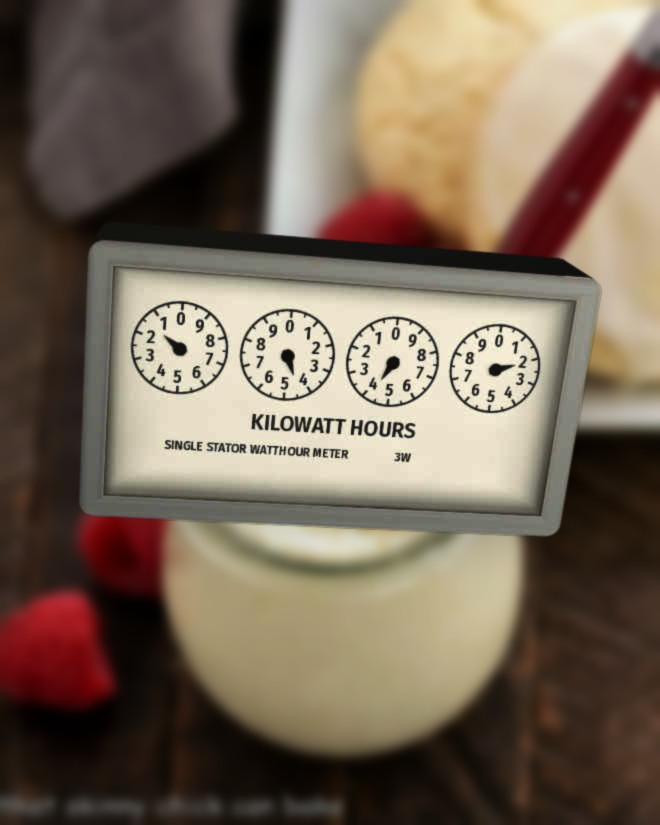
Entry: 1442 kWh
